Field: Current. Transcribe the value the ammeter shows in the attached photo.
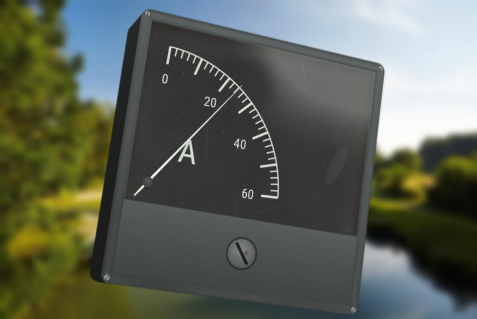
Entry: 24 A
